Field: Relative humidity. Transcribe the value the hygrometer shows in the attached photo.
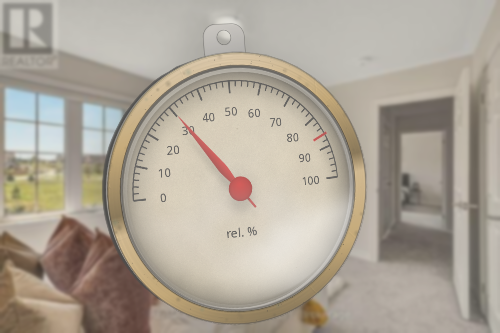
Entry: 30 %
